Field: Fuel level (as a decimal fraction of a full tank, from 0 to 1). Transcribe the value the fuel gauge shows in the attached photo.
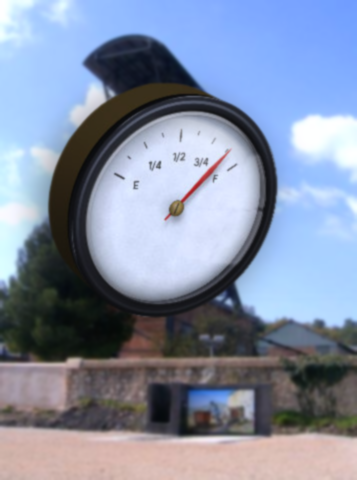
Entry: 0.875
